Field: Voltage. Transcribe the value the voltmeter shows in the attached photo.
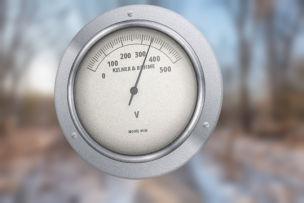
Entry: 350 V
